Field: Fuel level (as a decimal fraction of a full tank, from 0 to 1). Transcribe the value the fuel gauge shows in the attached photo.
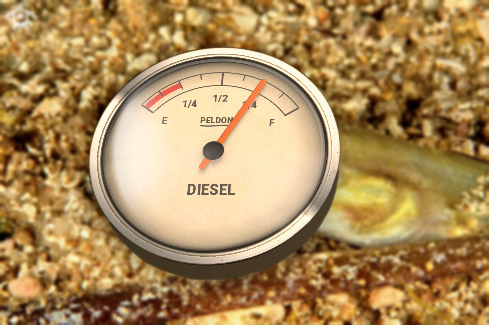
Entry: 0.75
